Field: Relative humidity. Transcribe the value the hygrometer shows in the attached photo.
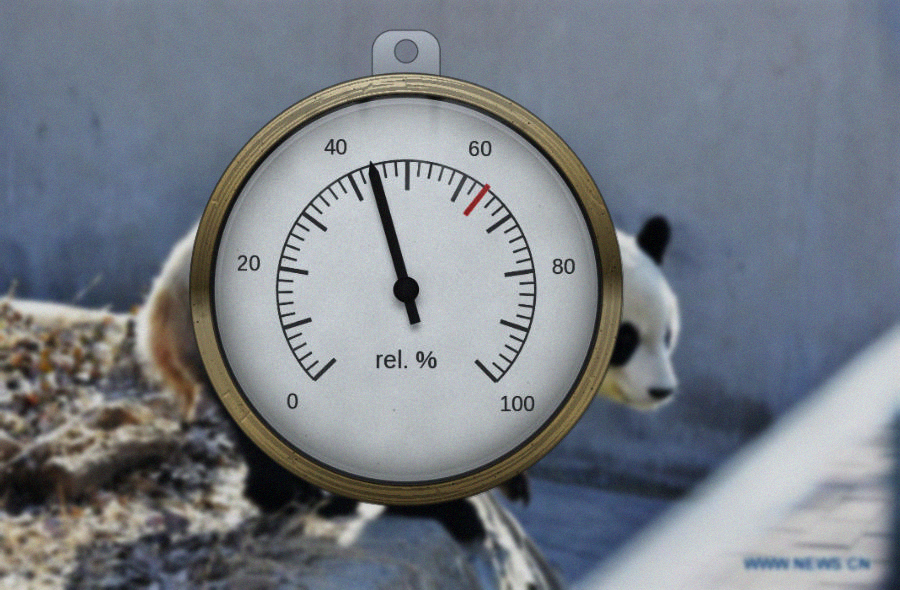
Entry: 44 %
